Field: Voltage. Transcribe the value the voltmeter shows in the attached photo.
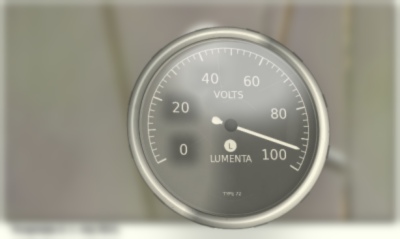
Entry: 94 V
